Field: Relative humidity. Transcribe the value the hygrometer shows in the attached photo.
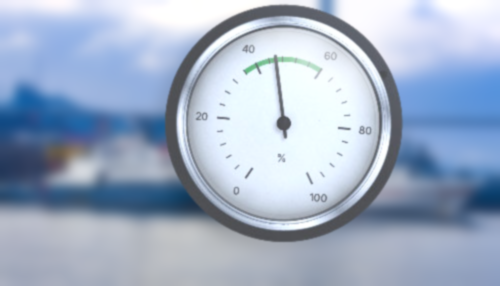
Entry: 46 %
